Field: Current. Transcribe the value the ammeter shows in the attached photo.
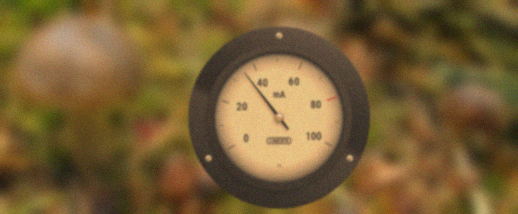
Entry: 35 mA
